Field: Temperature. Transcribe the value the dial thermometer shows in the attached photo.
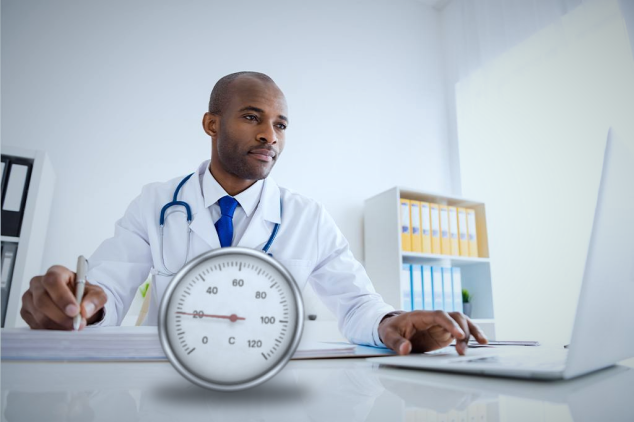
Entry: 20 °C
